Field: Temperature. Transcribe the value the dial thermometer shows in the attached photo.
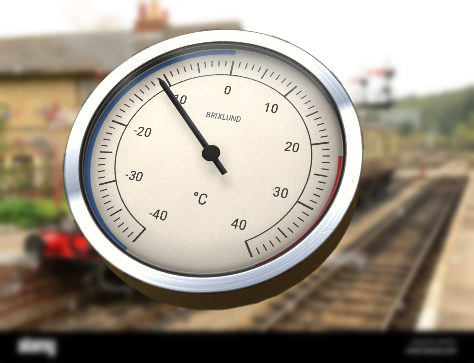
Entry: -11 °C
